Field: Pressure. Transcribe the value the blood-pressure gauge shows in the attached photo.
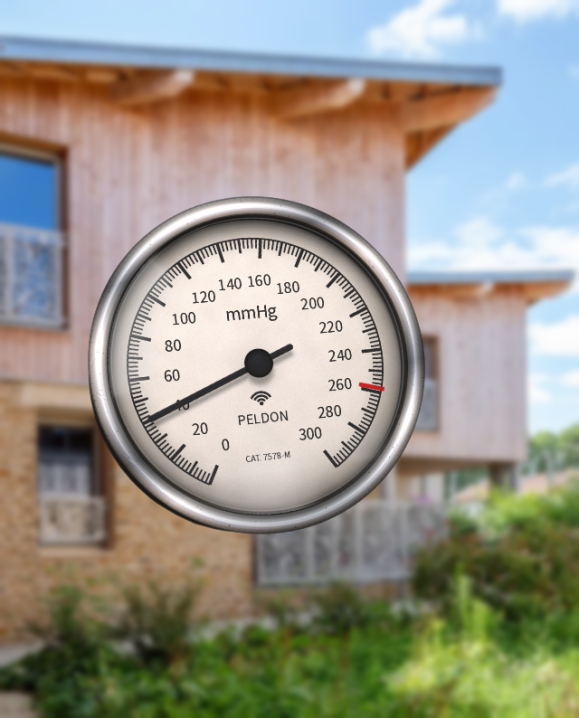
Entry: 40 mmHg
